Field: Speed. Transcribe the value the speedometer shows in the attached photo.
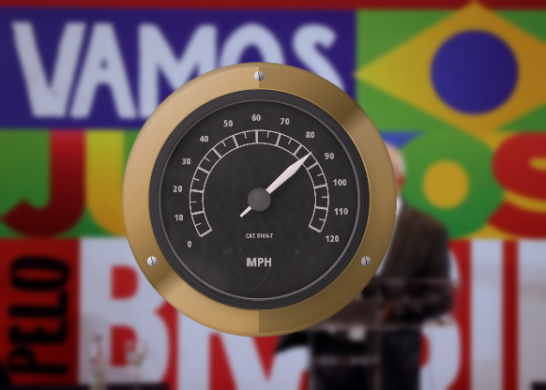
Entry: 85 mph
